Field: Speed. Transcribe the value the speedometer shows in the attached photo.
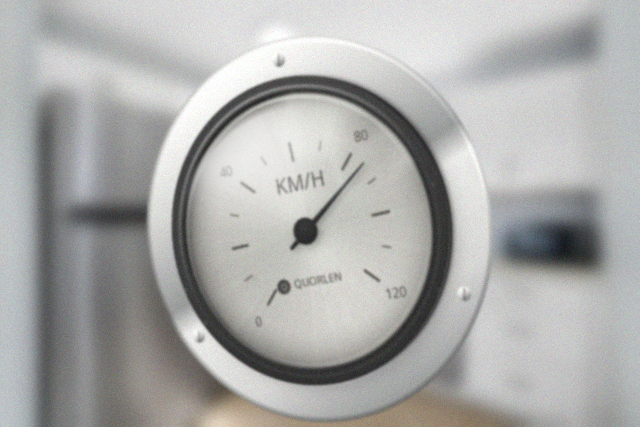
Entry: 85 km/h
